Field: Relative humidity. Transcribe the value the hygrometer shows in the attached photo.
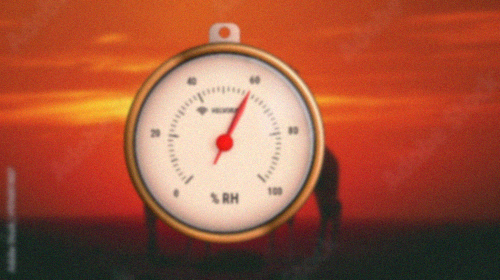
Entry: 60 %
